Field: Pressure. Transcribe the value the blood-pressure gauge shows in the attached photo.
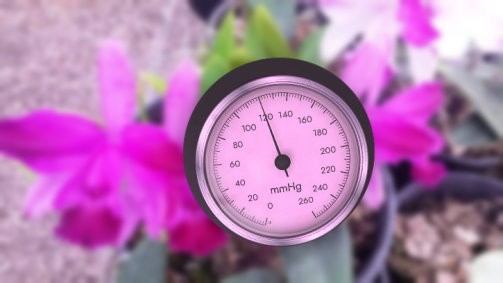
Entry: 120 mmHg
